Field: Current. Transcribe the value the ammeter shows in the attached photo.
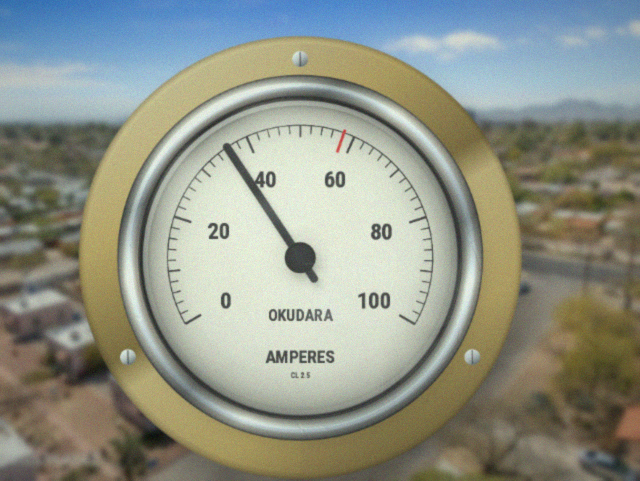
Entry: 36 A
